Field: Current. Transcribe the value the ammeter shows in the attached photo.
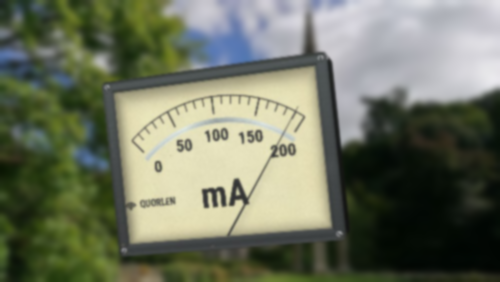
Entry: 190 mA
